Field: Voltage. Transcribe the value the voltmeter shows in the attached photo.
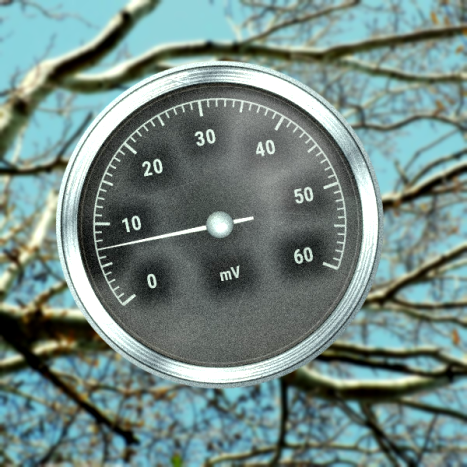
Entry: 7 mV
